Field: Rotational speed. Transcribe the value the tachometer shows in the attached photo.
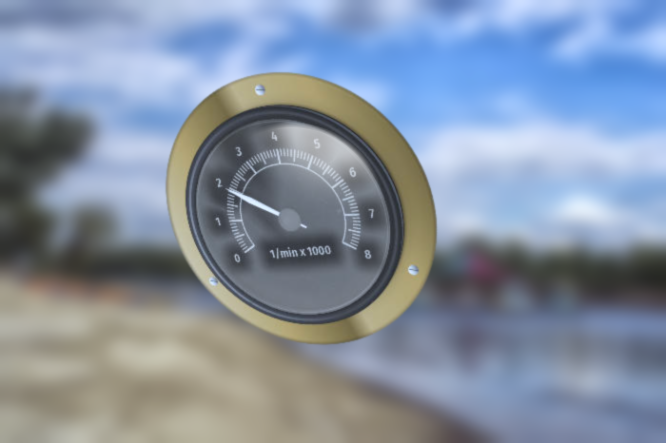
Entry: 2000 rpm
